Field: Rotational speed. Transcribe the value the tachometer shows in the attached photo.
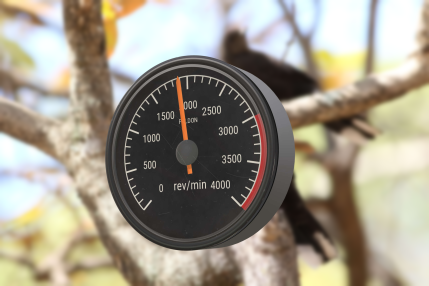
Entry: 1900 rpm
